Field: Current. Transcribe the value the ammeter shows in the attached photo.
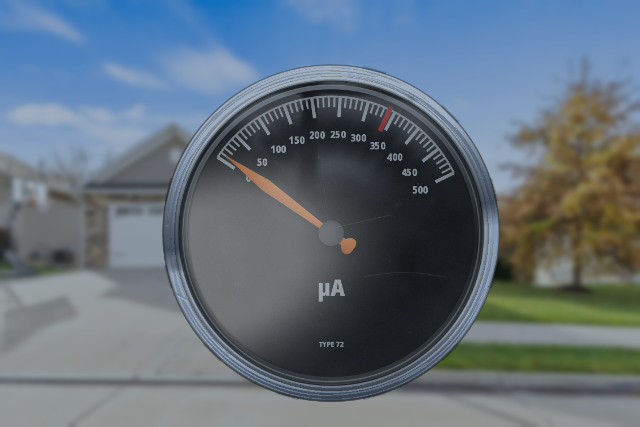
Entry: 10 µA
